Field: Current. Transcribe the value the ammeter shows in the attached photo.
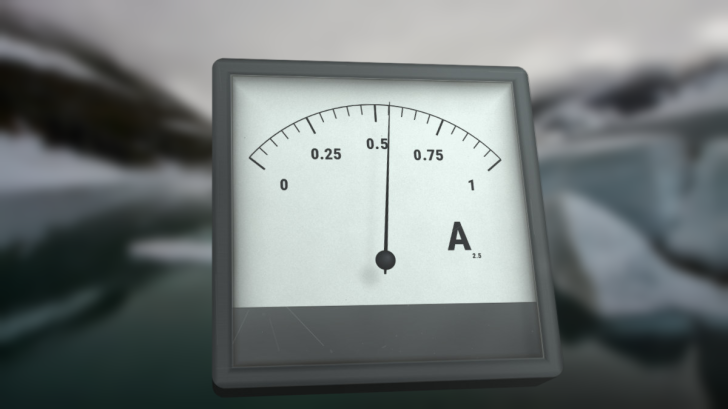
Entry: 0.55 A
